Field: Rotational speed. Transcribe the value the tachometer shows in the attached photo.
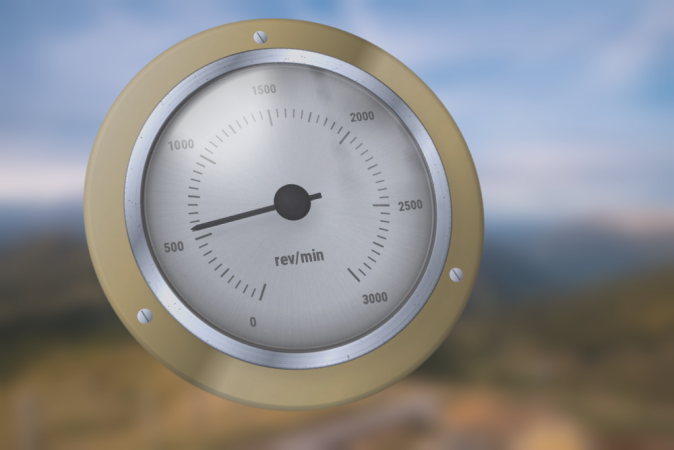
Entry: 550 rpm
